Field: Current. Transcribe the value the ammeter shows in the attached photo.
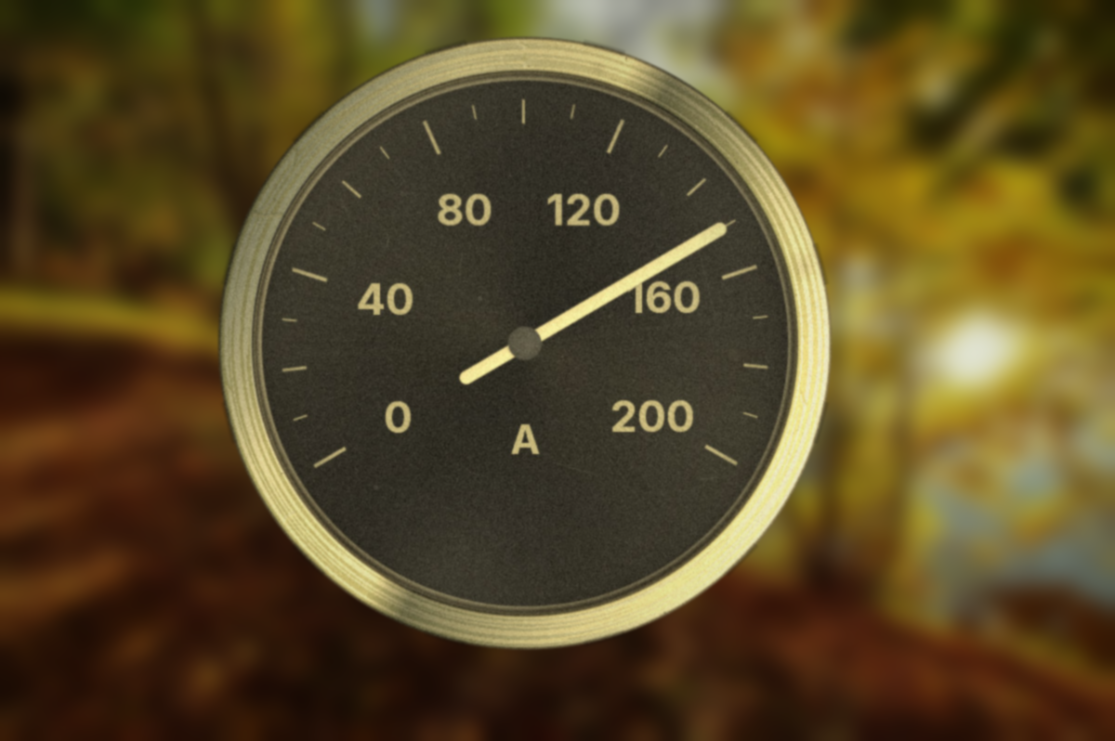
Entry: 150 A
